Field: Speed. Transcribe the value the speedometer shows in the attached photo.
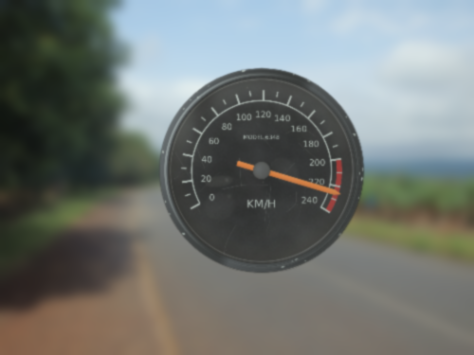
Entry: 225 km/h
